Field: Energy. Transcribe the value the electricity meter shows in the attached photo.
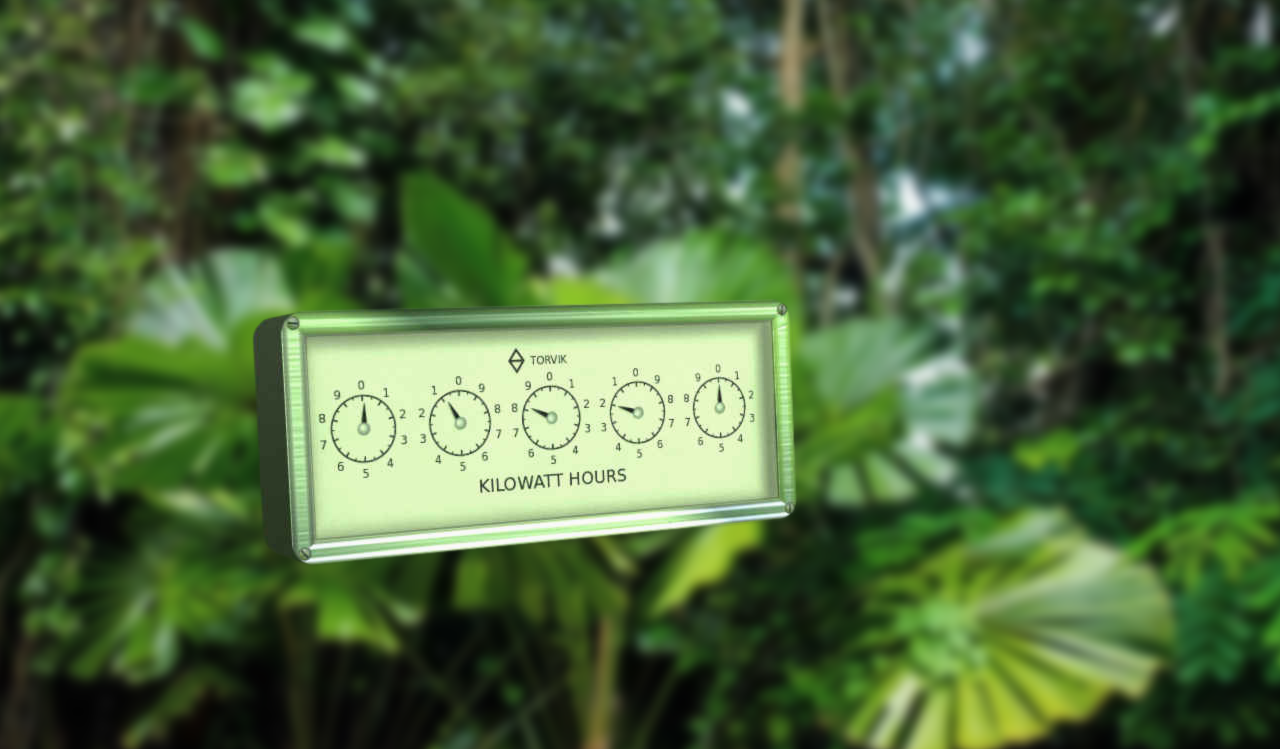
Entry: 820 kWh
